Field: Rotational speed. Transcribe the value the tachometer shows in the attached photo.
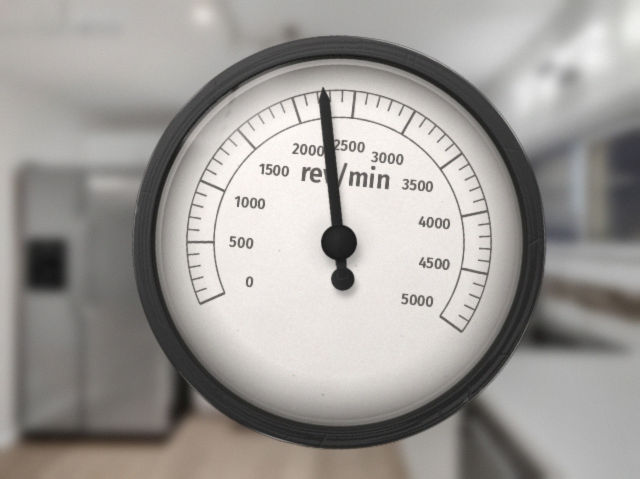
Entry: 2250 rpm
